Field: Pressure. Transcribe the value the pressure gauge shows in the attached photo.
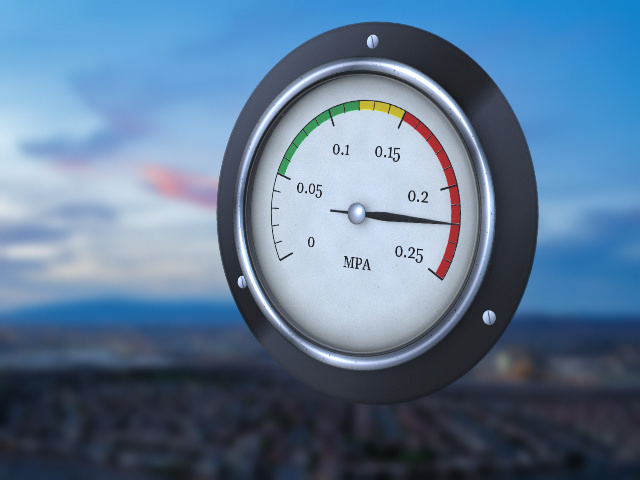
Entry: 0.22 MPa
